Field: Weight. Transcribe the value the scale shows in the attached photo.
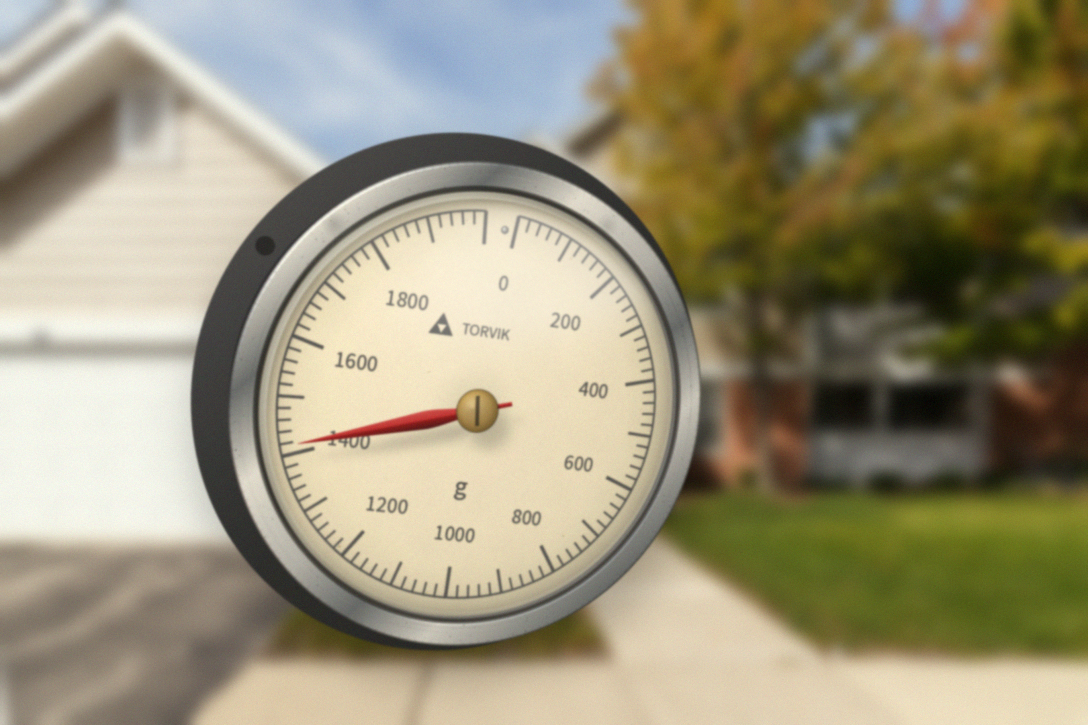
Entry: 1420 g
